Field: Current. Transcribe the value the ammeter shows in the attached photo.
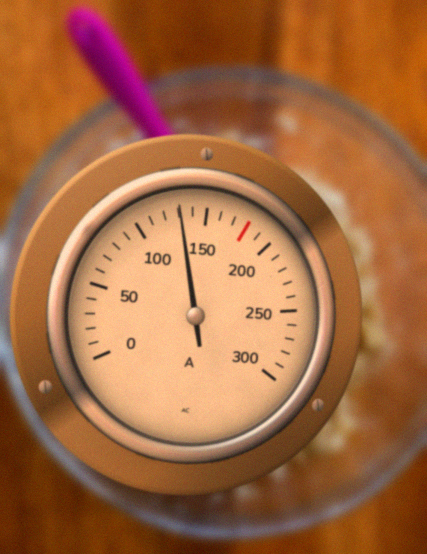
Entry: 130 A
